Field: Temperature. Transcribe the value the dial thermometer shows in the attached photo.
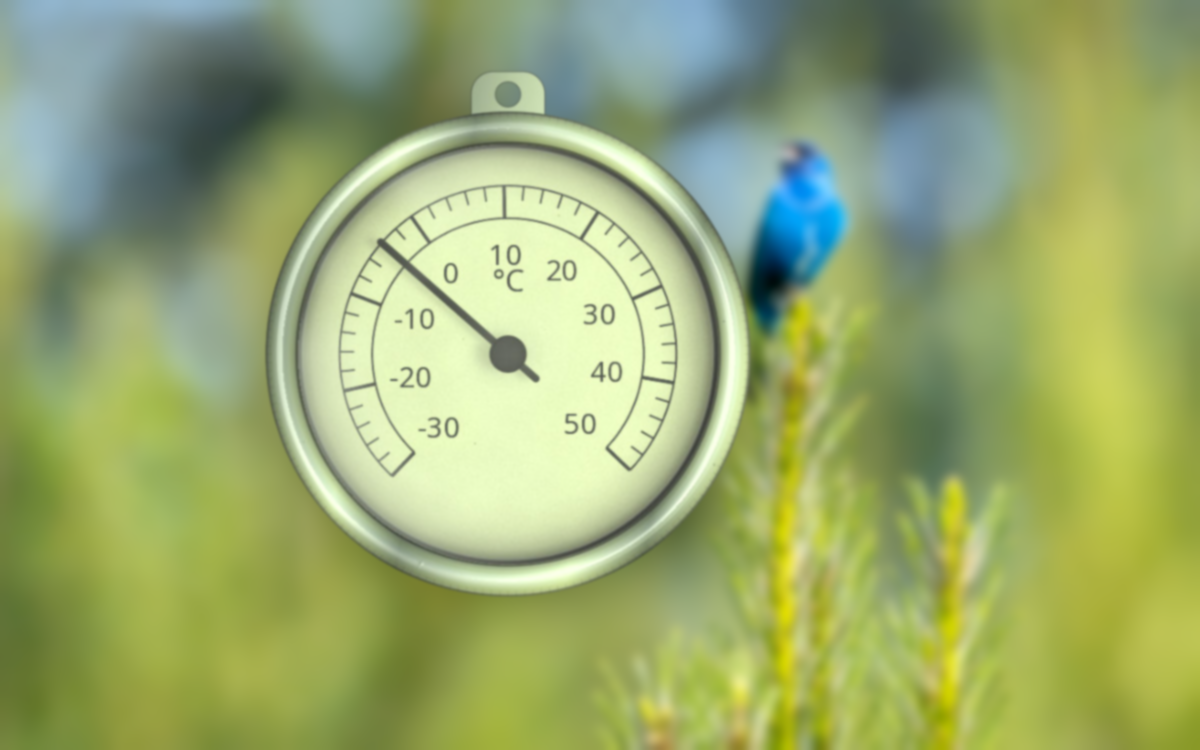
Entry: -4 °C
